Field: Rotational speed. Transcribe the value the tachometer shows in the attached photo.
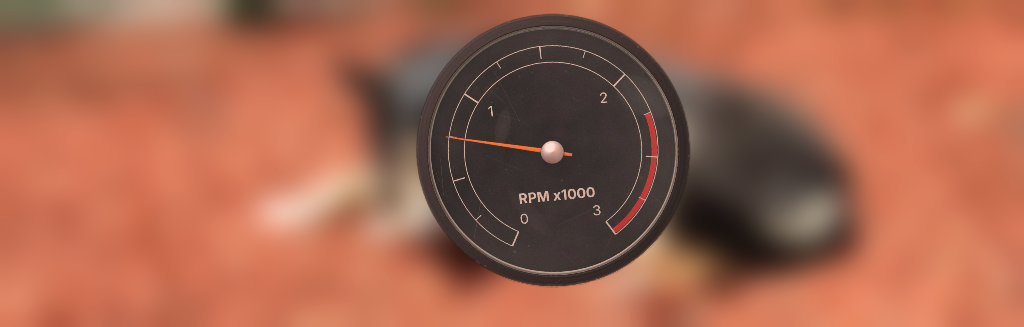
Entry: 750 rpm
